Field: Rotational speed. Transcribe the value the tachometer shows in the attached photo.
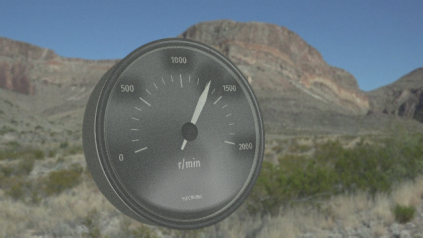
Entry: 1300 rpm
